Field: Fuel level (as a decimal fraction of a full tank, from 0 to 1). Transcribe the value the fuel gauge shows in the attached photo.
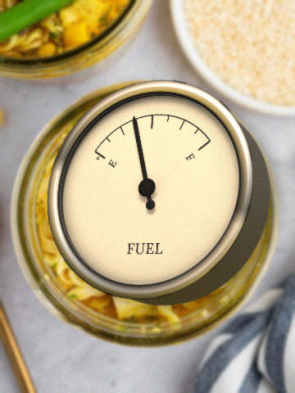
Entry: 0.375
